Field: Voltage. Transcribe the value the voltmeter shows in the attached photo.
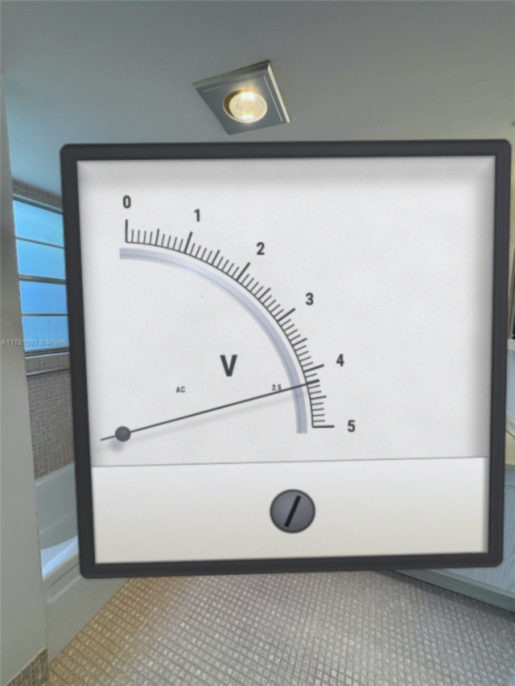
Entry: 4.2 V
